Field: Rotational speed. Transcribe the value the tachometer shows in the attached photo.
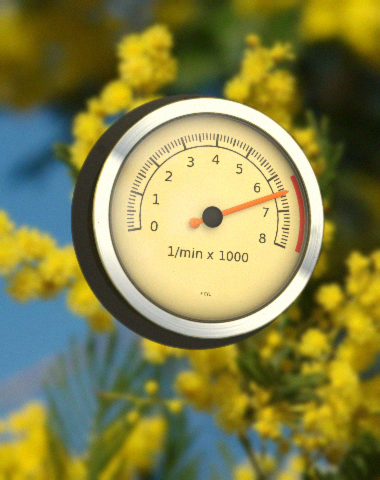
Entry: 6500 rpm
